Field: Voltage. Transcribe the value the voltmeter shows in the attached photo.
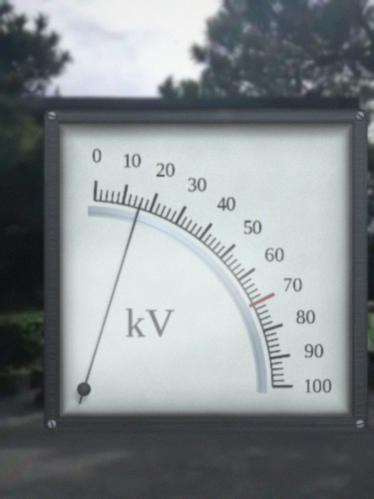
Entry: 16 kV
